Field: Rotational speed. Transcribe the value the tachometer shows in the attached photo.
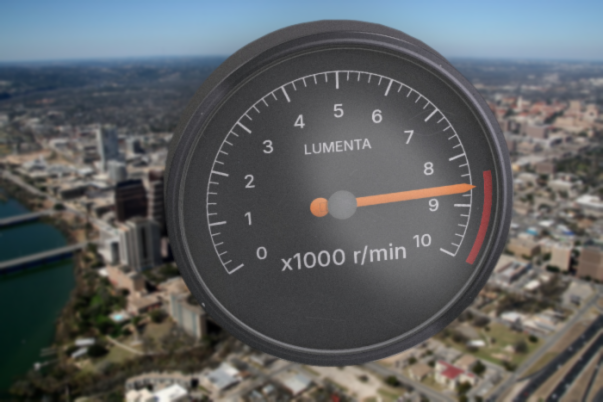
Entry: 8600 rpm
